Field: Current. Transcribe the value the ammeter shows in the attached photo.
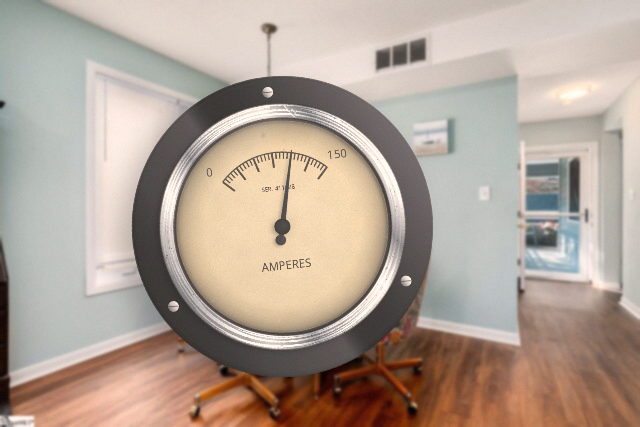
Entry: 100 A
